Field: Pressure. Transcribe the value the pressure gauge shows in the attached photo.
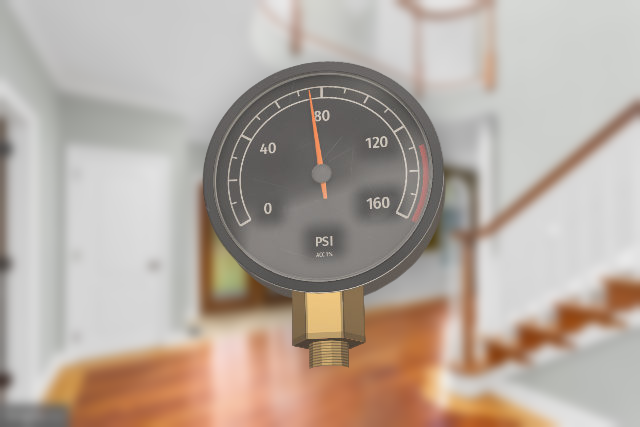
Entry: 75 psi
